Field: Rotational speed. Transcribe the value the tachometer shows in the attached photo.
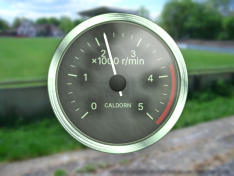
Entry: 2200 rpm
